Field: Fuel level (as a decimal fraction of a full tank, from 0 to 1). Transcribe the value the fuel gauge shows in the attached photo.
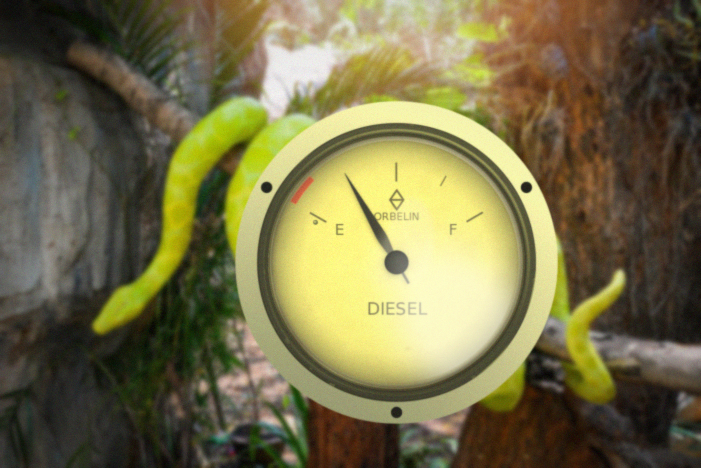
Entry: 0.25
